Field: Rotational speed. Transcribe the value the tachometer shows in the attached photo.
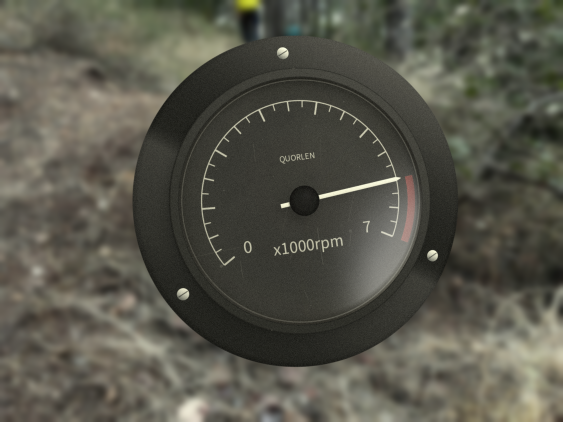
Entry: 6000 rpm
